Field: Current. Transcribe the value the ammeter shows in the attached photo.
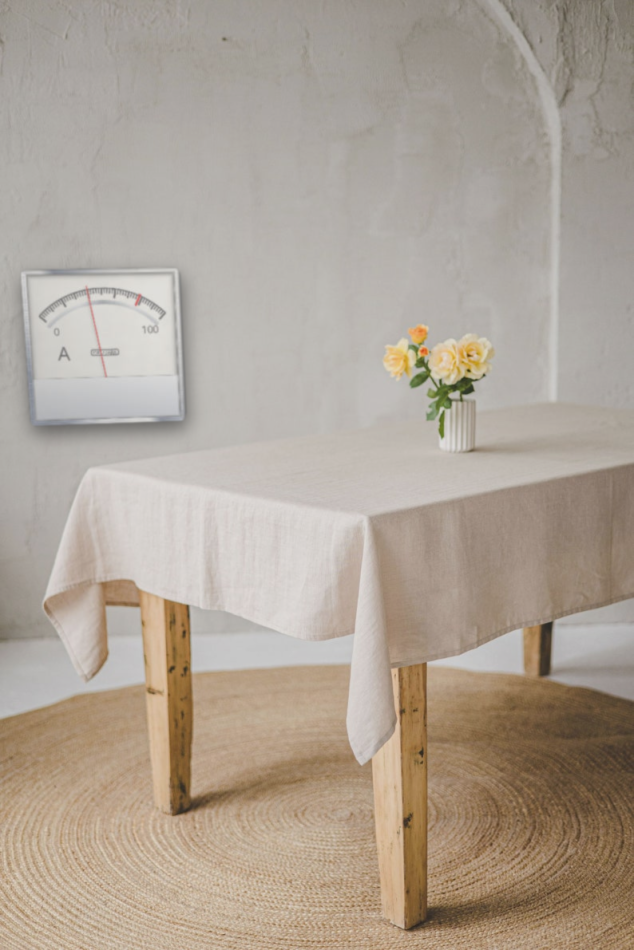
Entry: 40 A
